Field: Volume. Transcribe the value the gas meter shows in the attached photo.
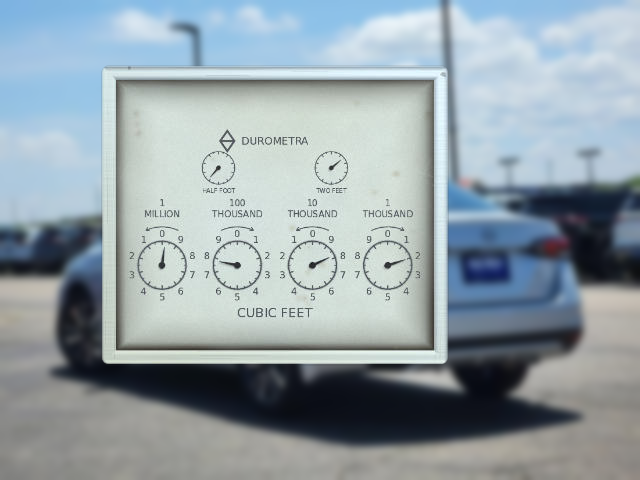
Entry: 978200 ft³
